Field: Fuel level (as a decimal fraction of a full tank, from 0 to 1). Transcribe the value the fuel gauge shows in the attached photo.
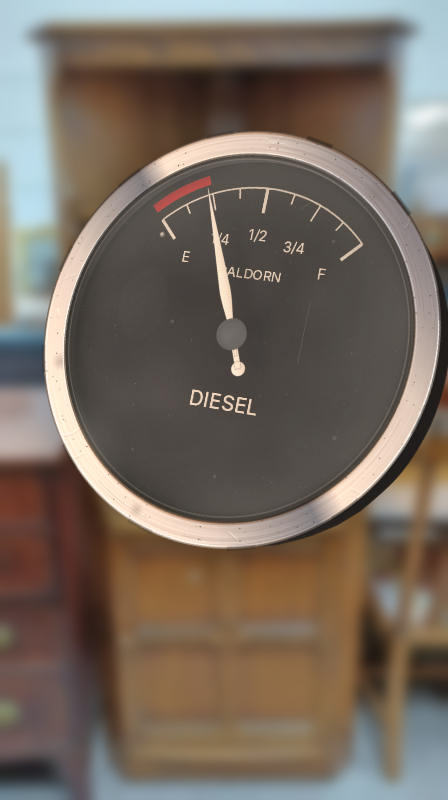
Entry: 0.25
